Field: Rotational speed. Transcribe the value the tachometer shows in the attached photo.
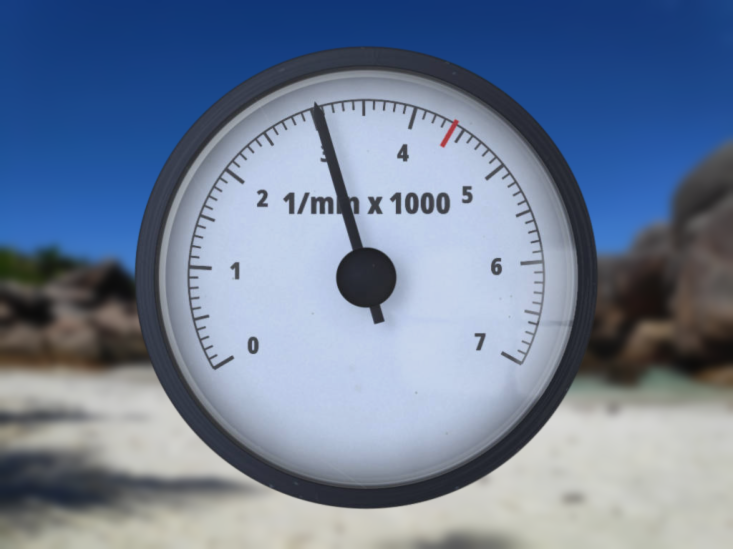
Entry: 3050 rpm
